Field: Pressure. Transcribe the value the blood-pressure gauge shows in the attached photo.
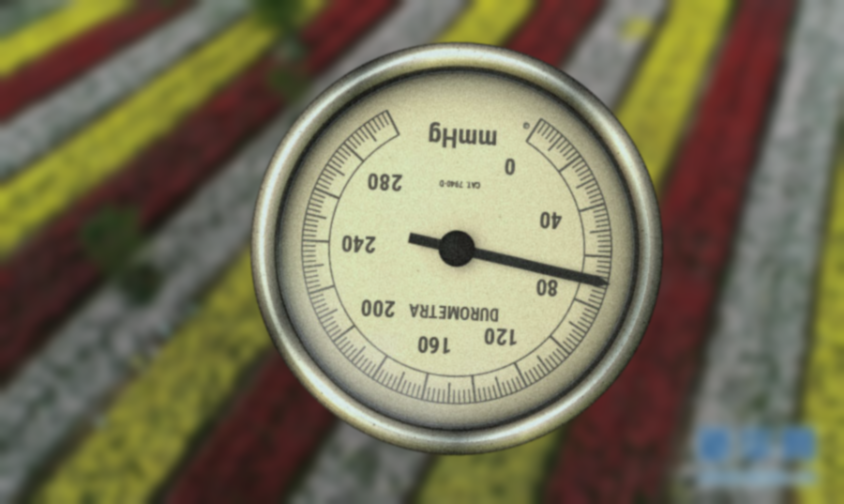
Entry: 70 mmHg
